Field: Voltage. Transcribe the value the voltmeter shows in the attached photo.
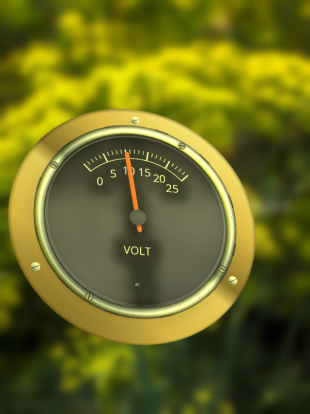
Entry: 10 V
